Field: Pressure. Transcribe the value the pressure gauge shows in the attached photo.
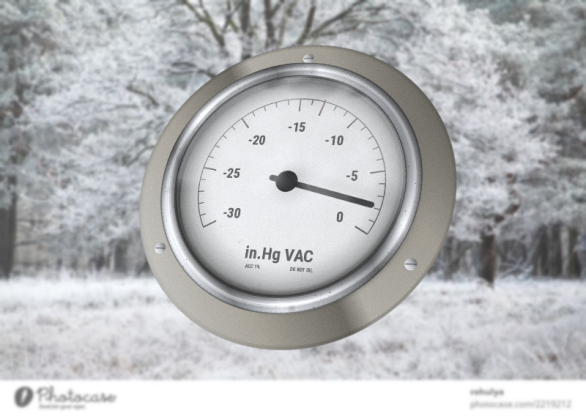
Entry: -2 inHg
